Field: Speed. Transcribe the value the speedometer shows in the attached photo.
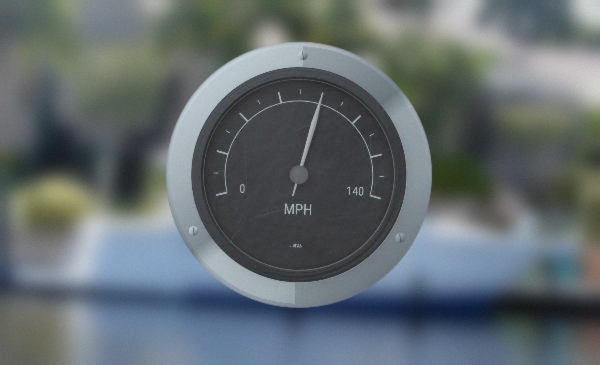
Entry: 80 mph
